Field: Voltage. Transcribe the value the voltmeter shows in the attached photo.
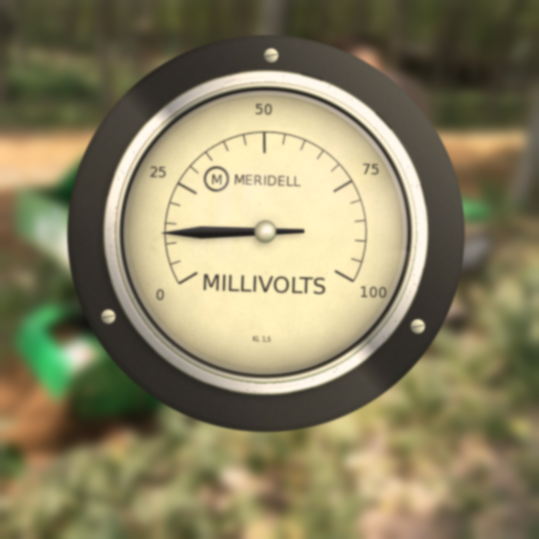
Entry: 12.5 mV
